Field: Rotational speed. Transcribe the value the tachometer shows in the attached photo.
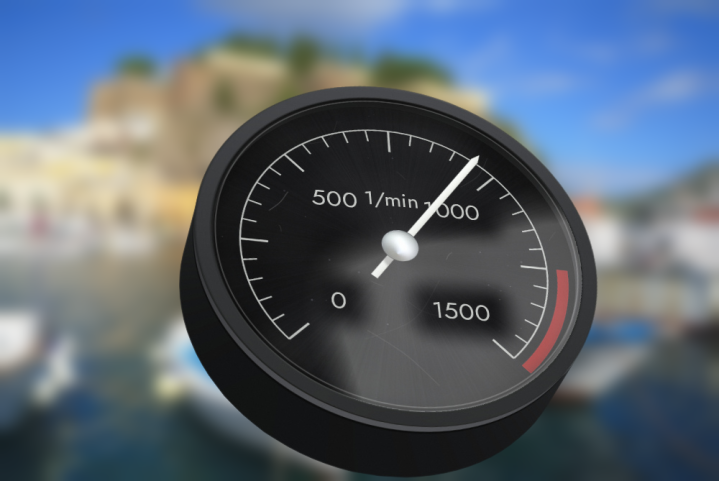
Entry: 950 rpm
